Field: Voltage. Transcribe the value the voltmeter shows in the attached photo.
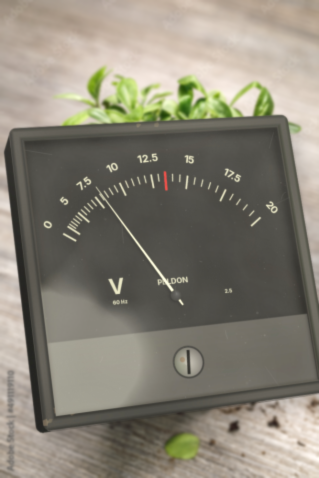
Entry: 8 V
